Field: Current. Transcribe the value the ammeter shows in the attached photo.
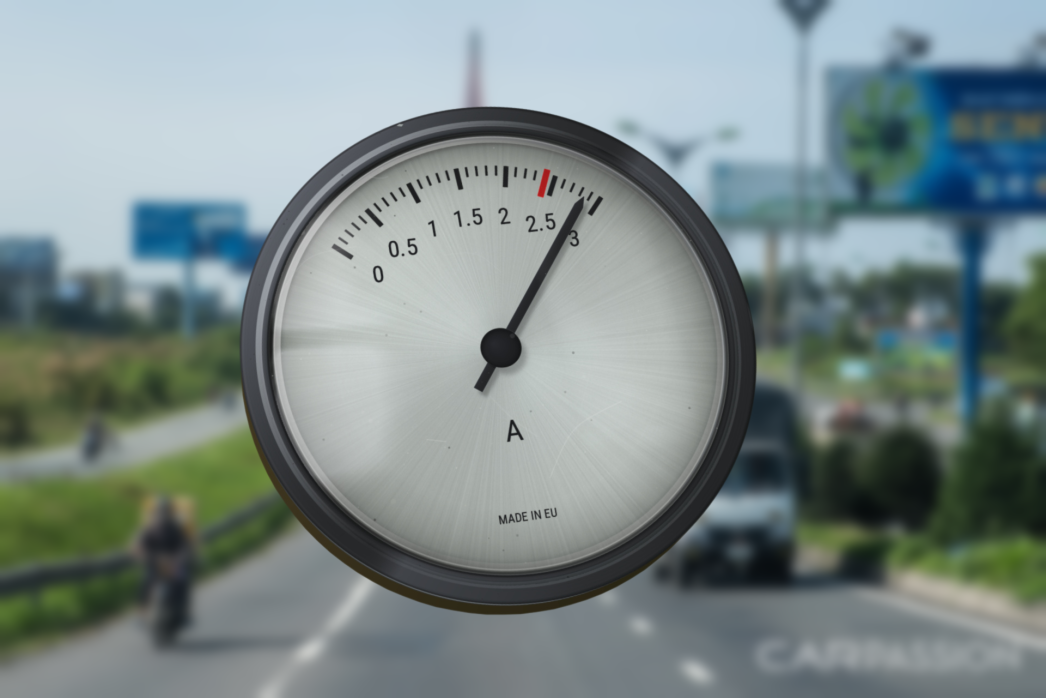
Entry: 2.85 A
